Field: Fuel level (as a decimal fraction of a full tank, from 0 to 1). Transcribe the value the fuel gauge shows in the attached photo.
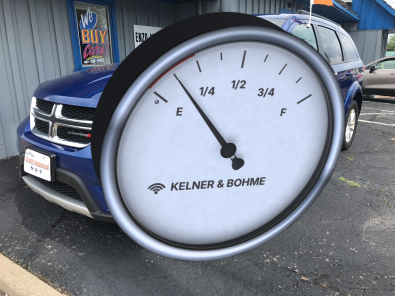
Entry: 0.125
